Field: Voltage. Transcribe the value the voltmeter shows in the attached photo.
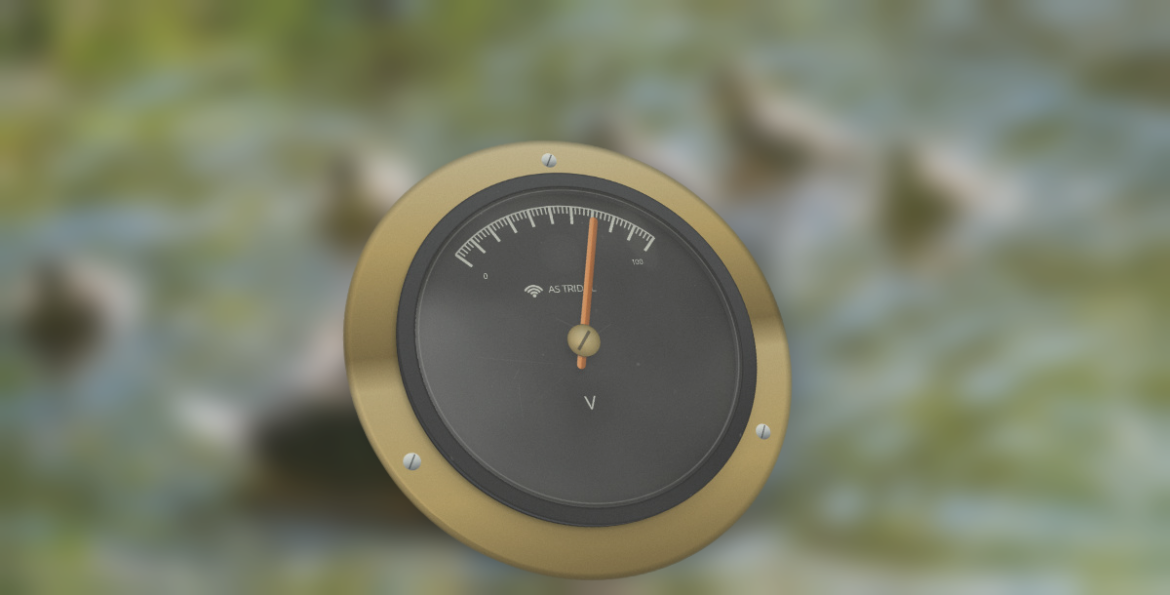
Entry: 70 V
